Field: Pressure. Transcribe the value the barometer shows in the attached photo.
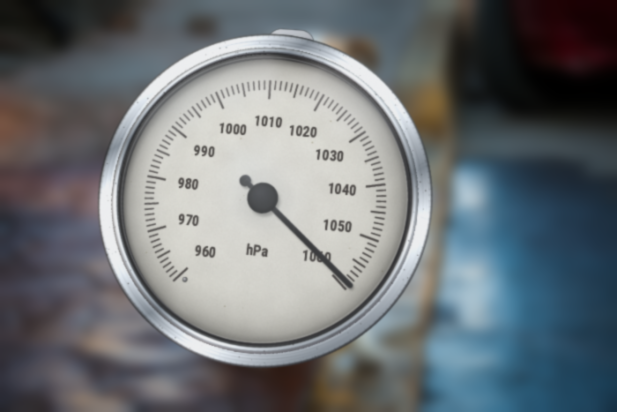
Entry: 1059 hPa
